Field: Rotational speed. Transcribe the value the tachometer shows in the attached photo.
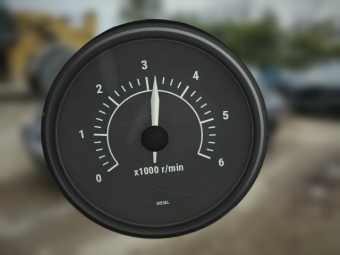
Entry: 3200 rpm
